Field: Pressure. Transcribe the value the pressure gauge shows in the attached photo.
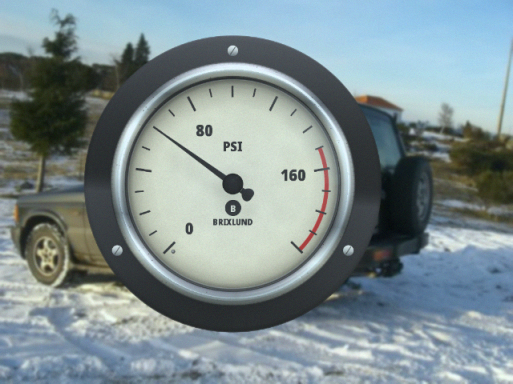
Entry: 60 psi
